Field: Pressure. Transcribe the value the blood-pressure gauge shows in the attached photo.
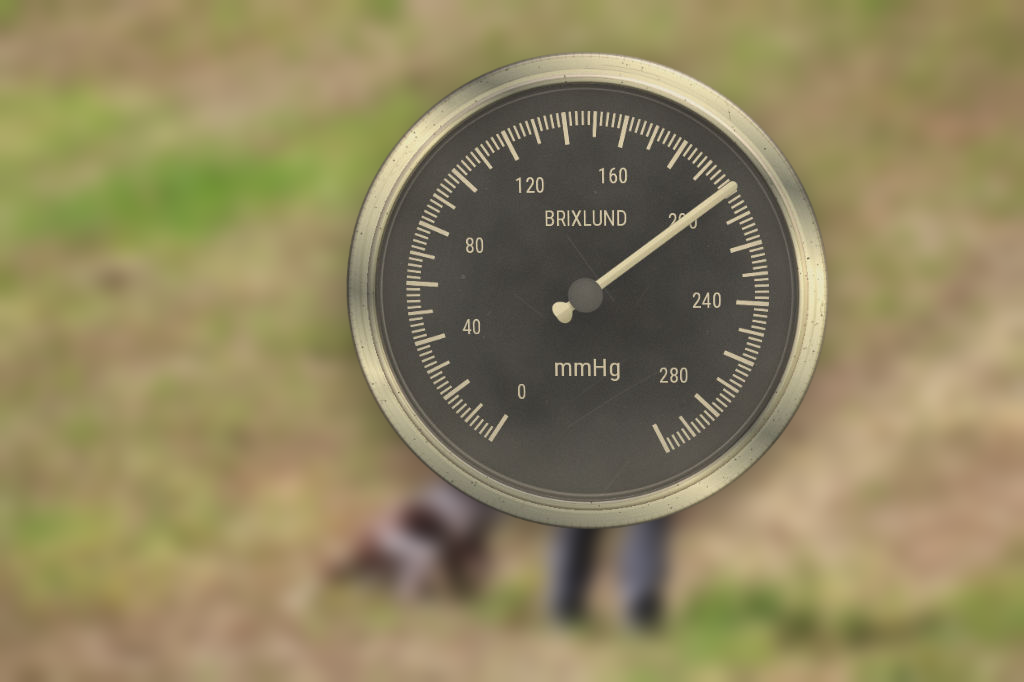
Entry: 200 mmHg
